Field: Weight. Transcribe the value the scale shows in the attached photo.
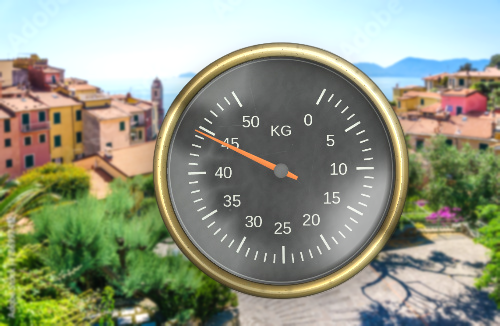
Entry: 44.5 kg
